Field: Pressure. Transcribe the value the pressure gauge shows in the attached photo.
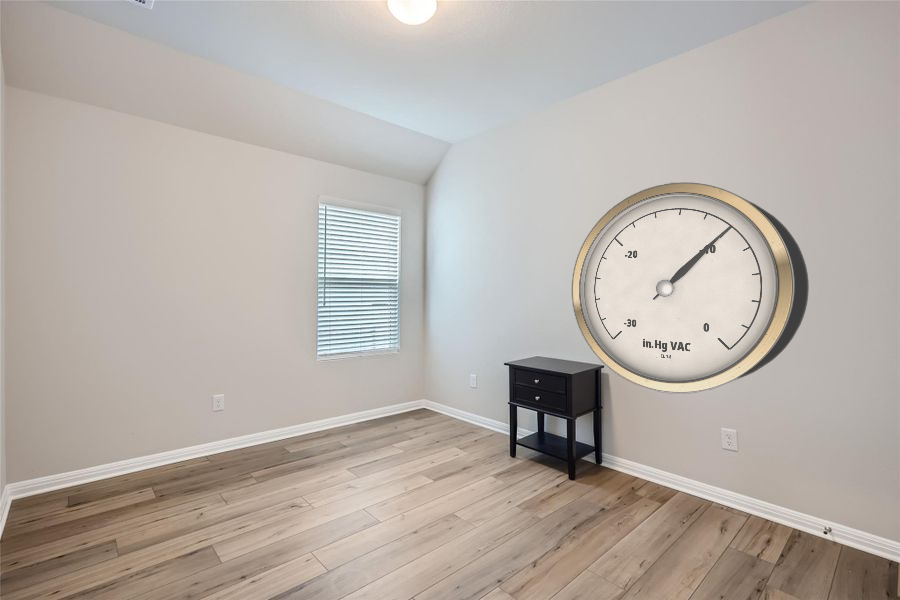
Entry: -10 inHg
